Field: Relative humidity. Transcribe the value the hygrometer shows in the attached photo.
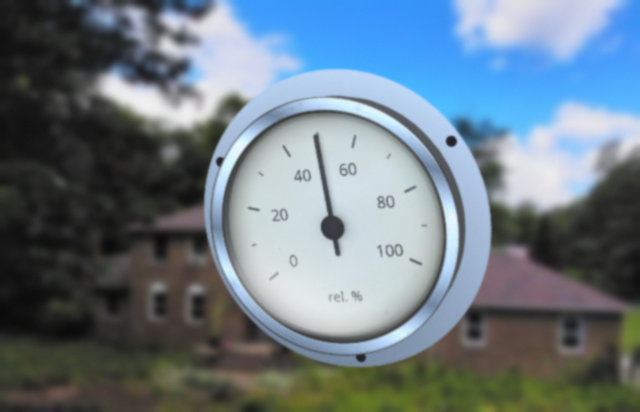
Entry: 50 %
